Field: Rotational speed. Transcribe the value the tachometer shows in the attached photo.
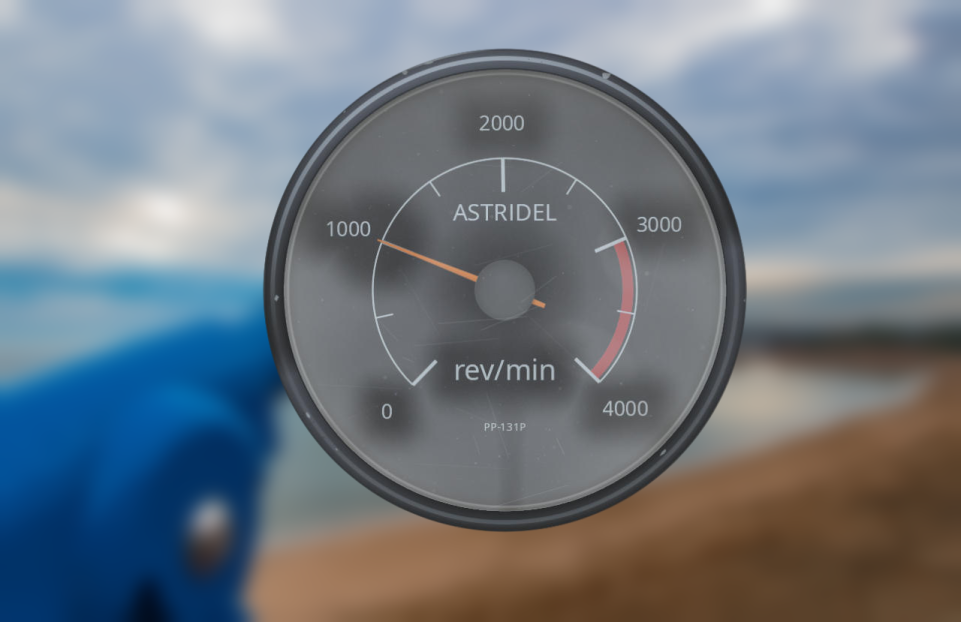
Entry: 1000 rpm
